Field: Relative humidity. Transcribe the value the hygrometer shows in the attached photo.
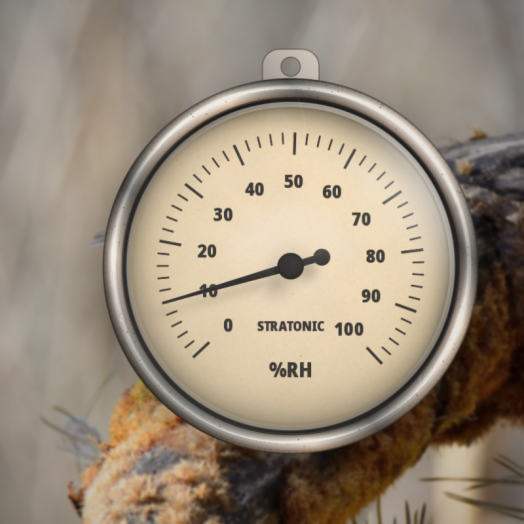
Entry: 10 %
